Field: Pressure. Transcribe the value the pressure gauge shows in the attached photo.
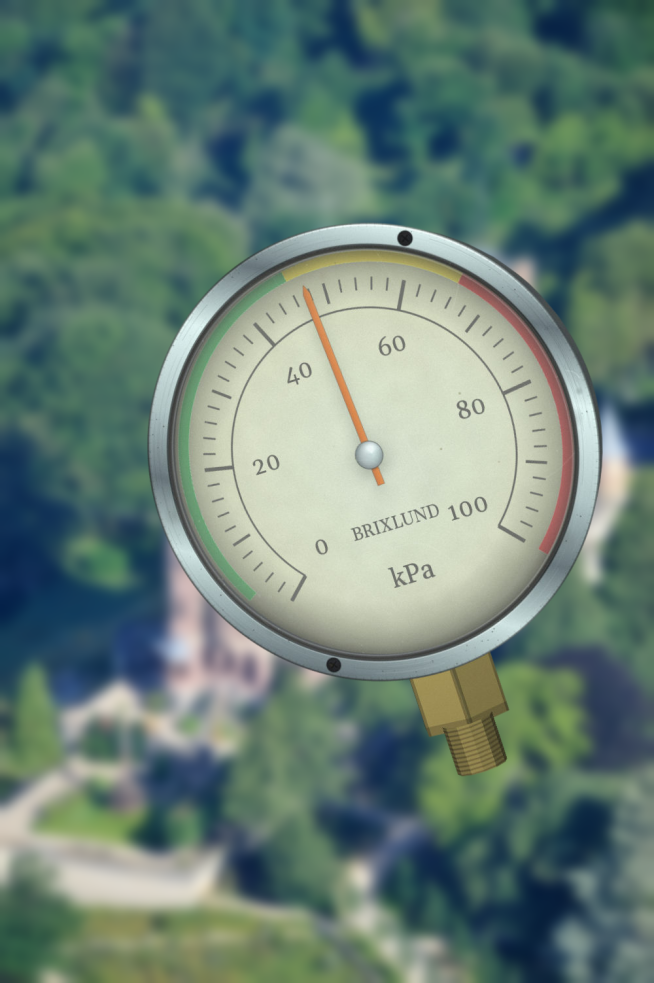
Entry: 48 kPa
